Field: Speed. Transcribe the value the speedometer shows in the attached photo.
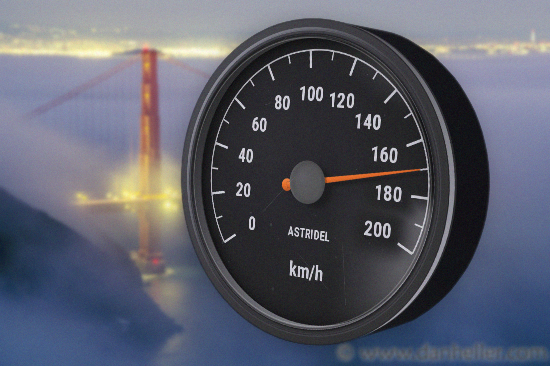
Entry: 170 km/h
